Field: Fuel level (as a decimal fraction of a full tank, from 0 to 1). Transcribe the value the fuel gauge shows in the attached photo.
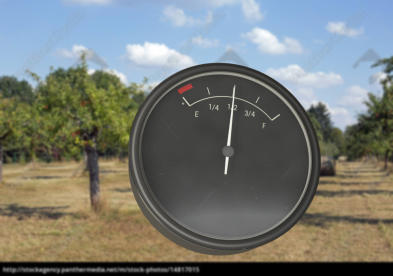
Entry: 0.5
